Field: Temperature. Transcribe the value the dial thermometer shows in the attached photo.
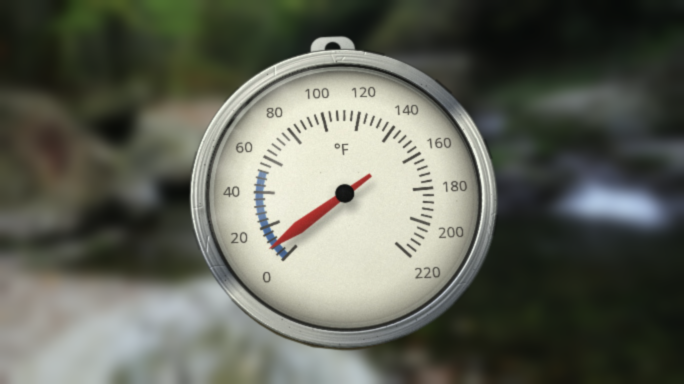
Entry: 8 °F
